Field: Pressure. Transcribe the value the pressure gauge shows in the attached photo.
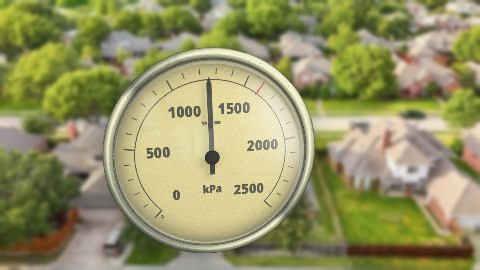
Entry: 1250 kPa
